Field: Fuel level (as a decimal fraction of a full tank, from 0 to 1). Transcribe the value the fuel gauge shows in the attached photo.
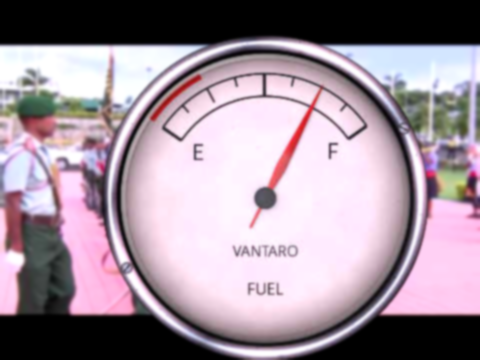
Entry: 0.75
